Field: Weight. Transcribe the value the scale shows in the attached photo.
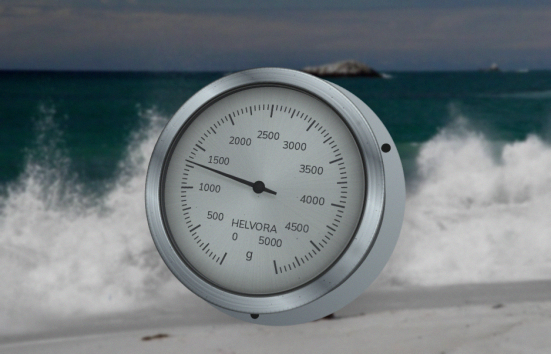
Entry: 1300 g
